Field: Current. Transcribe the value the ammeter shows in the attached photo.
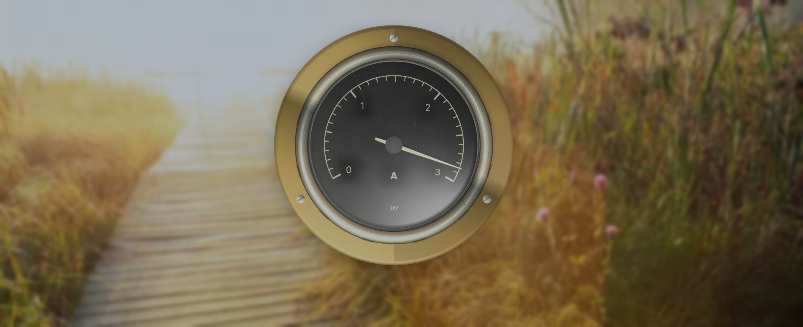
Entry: 2.85 A
